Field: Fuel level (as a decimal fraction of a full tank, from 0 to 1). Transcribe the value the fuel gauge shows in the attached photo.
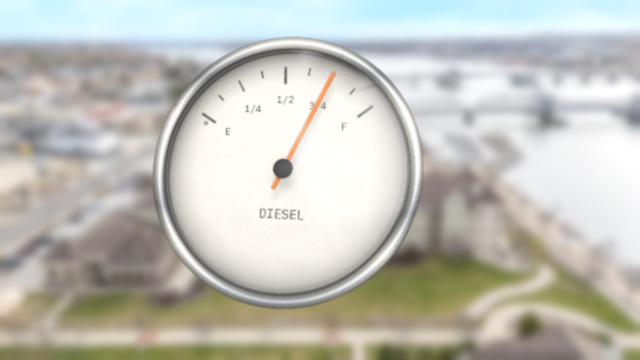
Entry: 0.75
